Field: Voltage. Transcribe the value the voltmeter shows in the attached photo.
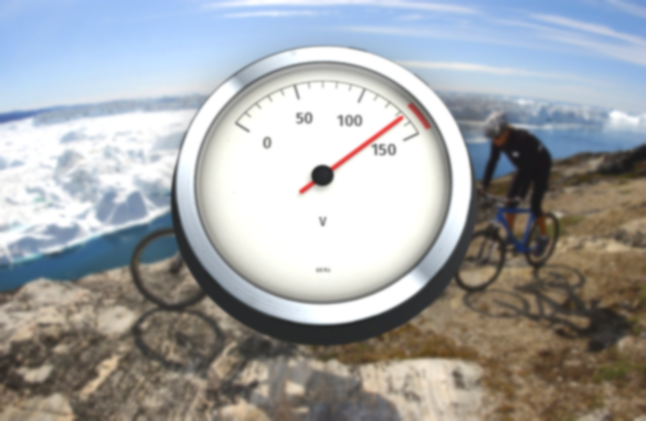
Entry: 135 V
